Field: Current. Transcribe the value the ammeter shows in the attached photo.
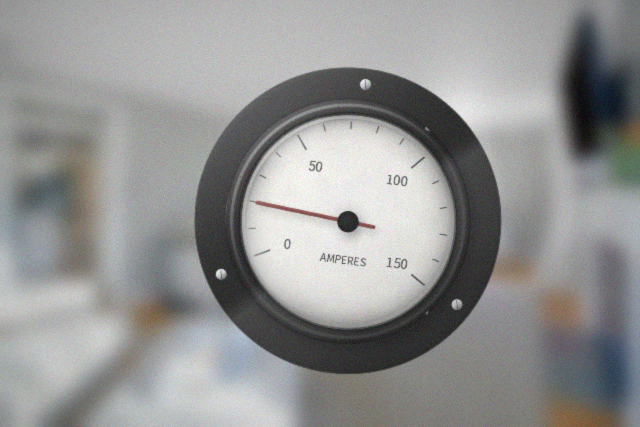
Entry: 20 A
